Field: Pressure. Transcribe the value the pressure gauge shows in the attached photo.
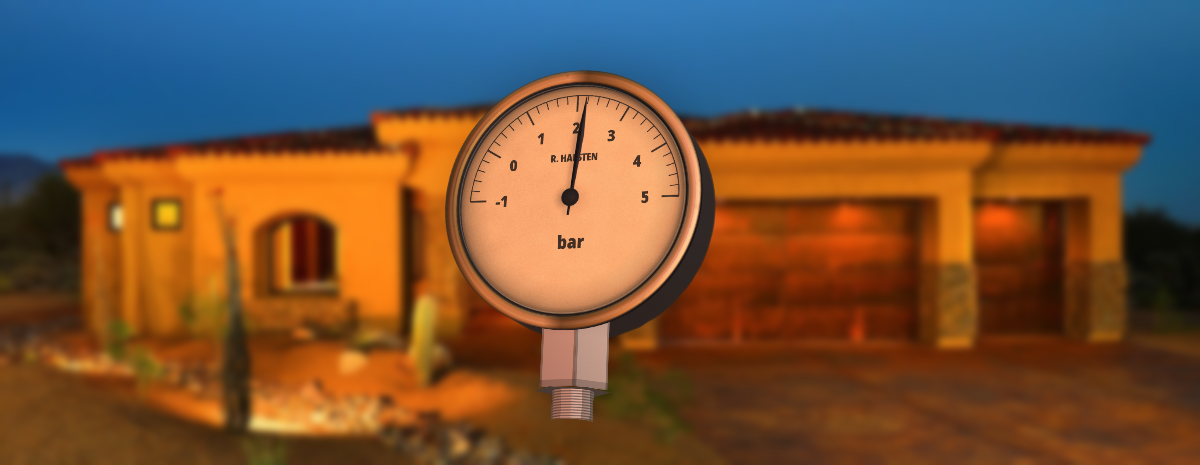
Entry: 2.2 bar
